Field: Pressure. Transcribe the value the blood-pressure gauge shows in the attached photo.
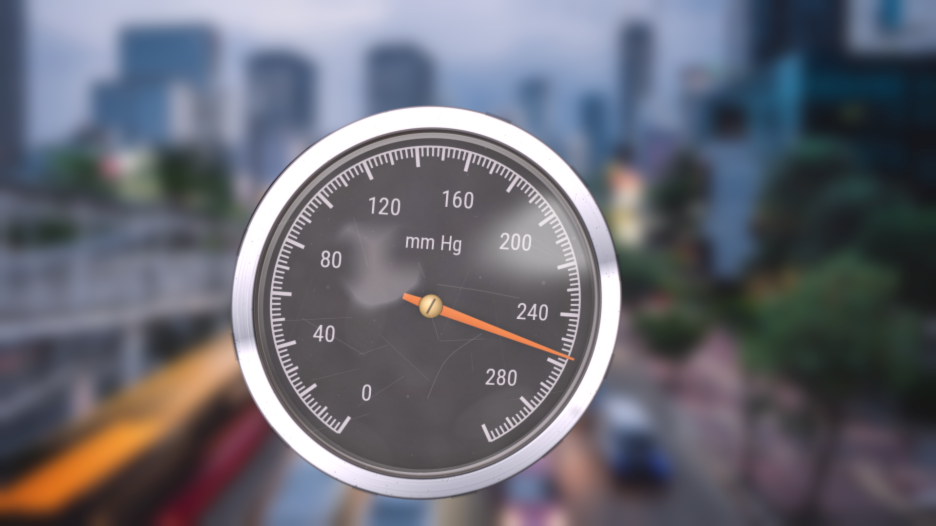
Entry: 256 mmHg
